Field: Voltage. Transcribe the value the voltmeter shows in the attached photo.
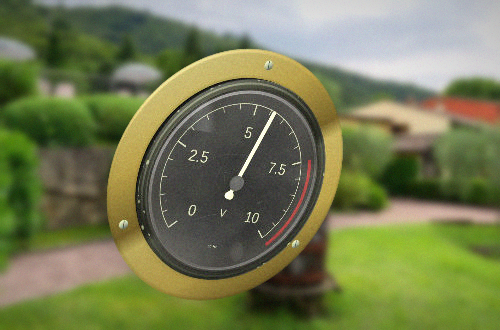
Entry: 5.5 V
